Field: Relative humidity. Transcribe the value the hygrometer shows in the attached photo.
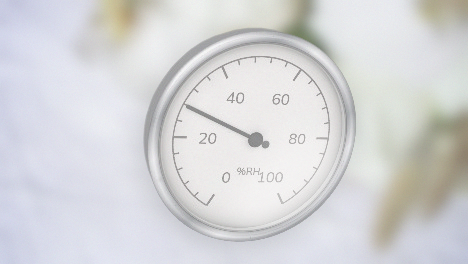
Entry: 28 %
